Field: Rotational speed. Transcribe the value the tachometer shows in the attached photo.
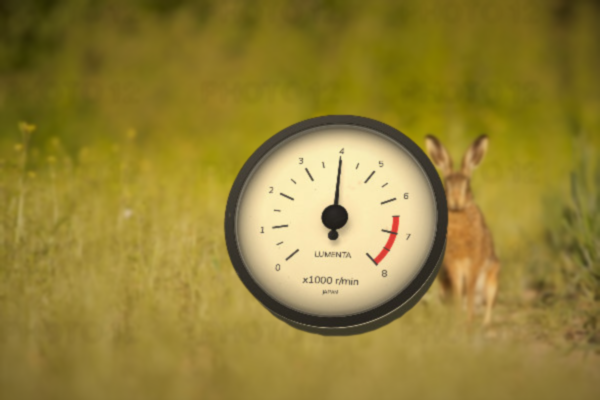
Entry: 4000 rpm
